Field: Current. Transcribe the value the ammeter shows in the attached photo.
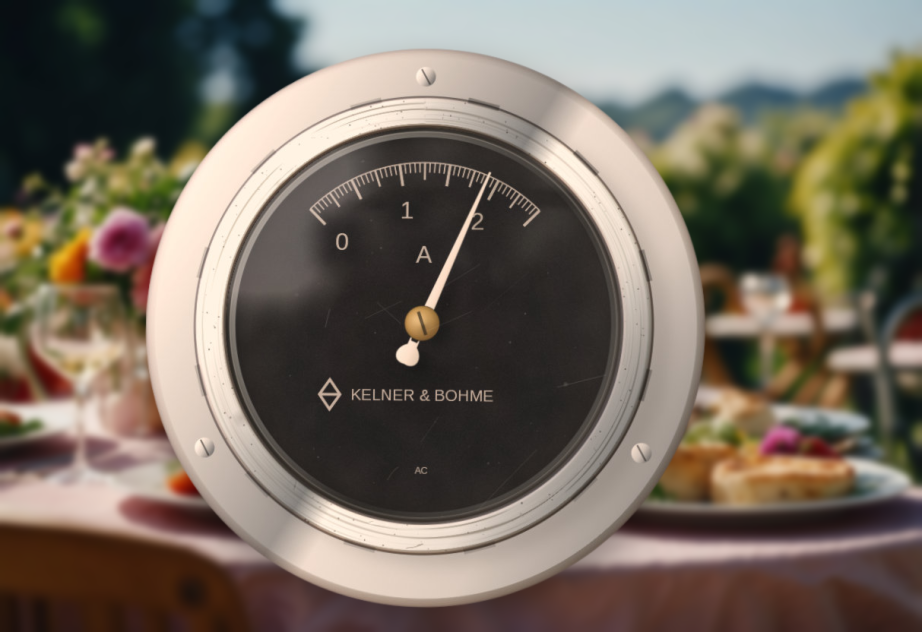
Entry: 1.9 A
